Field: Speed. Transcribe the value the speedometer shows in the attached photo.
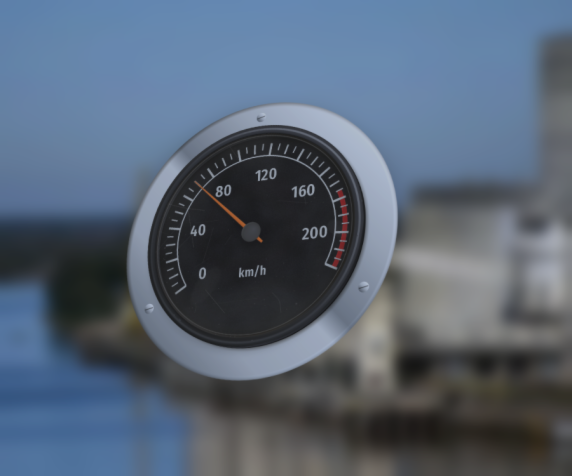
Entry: 70 km/h
